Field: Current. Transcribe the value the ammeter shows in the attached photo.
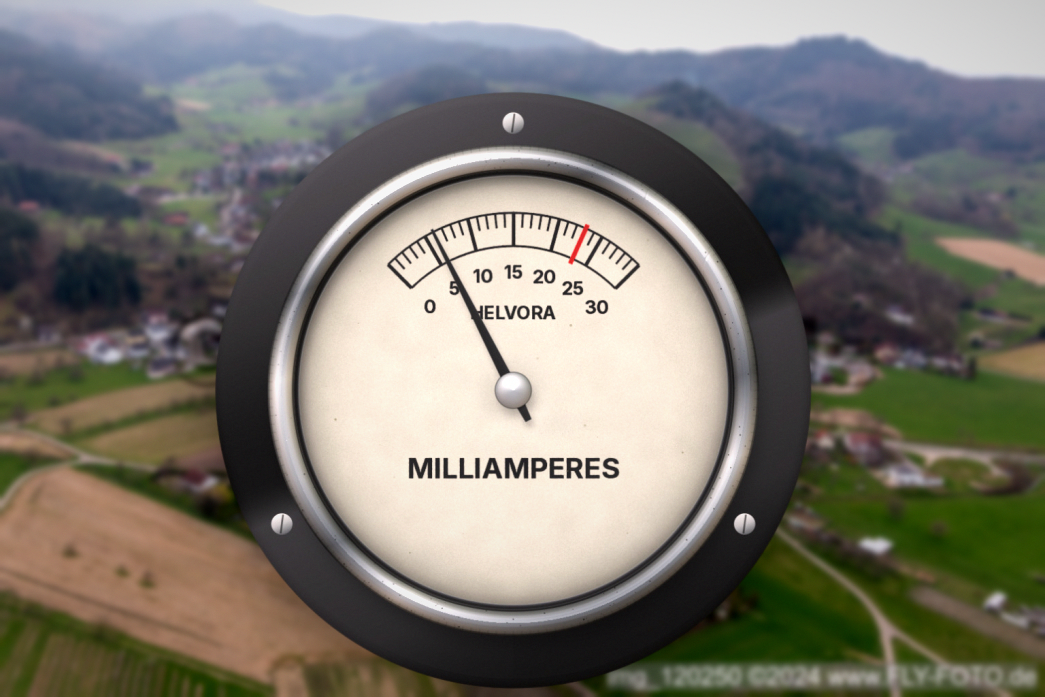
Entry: 6 mA
